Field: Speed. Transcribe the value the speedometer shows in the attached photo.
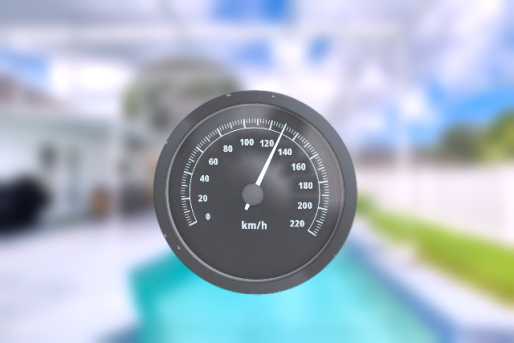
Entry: 130 km/h
